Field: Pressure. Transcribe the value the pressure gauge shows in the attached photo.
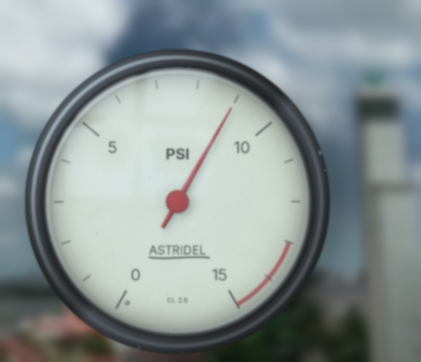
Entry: 9 psi
